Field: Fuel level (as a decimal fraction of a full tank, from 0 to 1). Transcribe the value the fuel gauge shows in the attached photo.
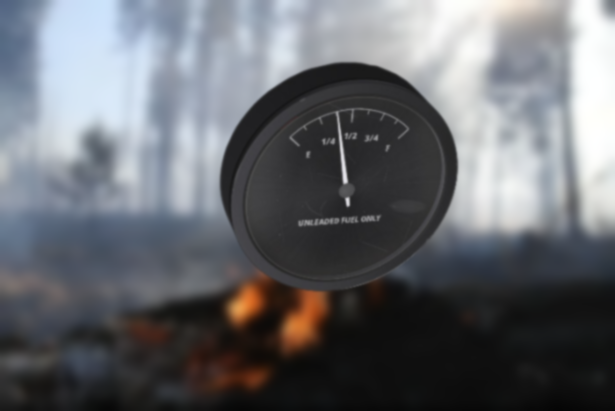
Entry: 0.375
